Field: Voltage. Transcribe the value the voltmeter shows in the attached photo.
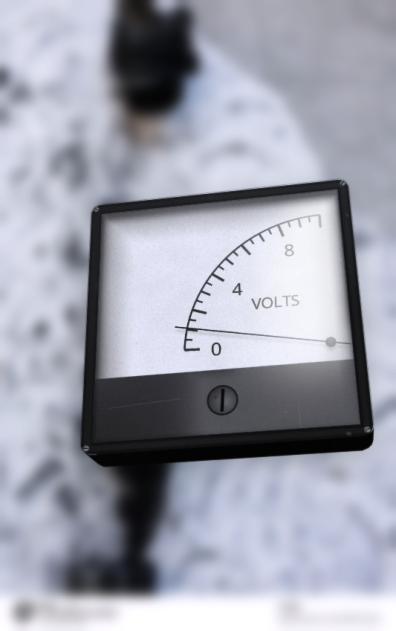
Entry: 1 V
